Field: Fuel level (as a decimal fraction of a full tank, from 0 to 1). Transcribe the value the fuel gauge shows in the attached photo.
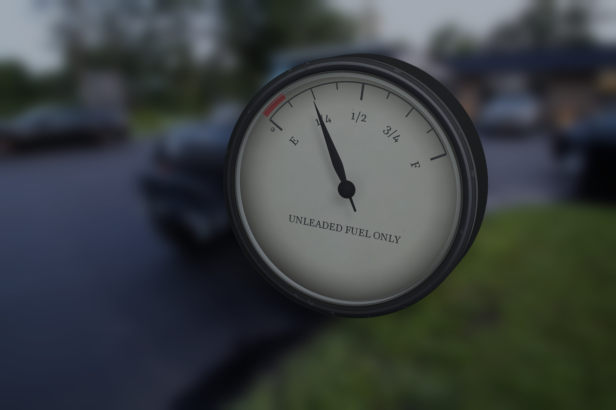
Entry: 0.25
